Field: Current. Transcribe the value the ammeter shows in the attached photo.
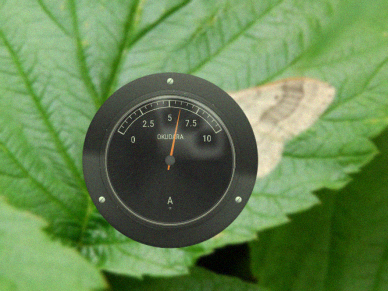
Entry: 6 A
